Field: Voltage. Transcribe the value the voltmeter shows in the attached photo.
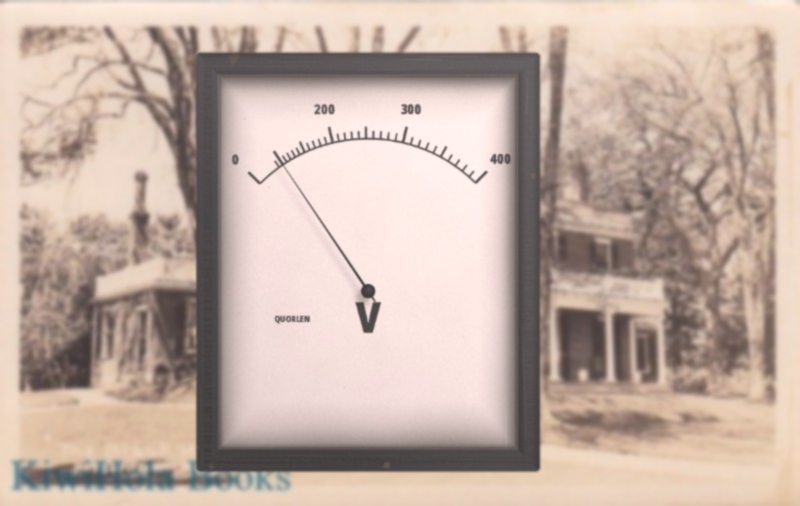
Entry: 100 V
